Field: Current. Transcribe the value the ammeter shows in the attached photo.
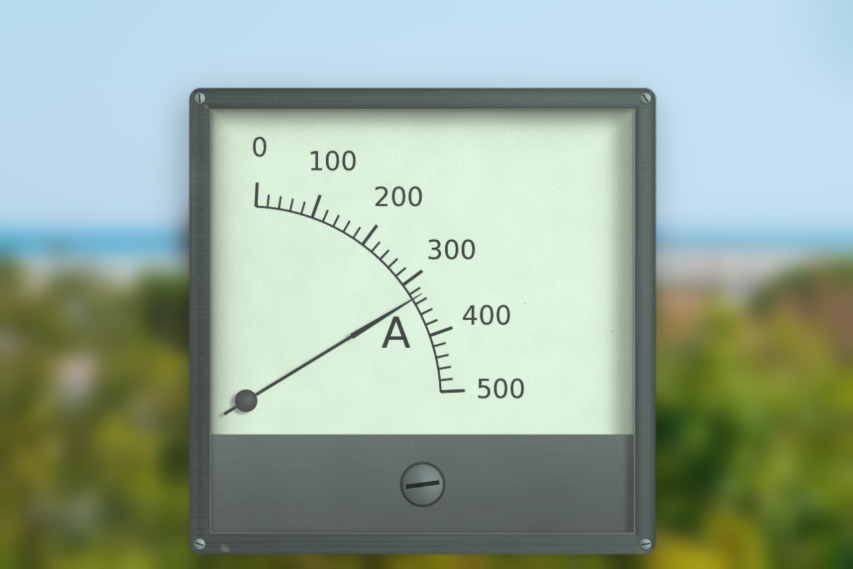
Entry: 330 A
